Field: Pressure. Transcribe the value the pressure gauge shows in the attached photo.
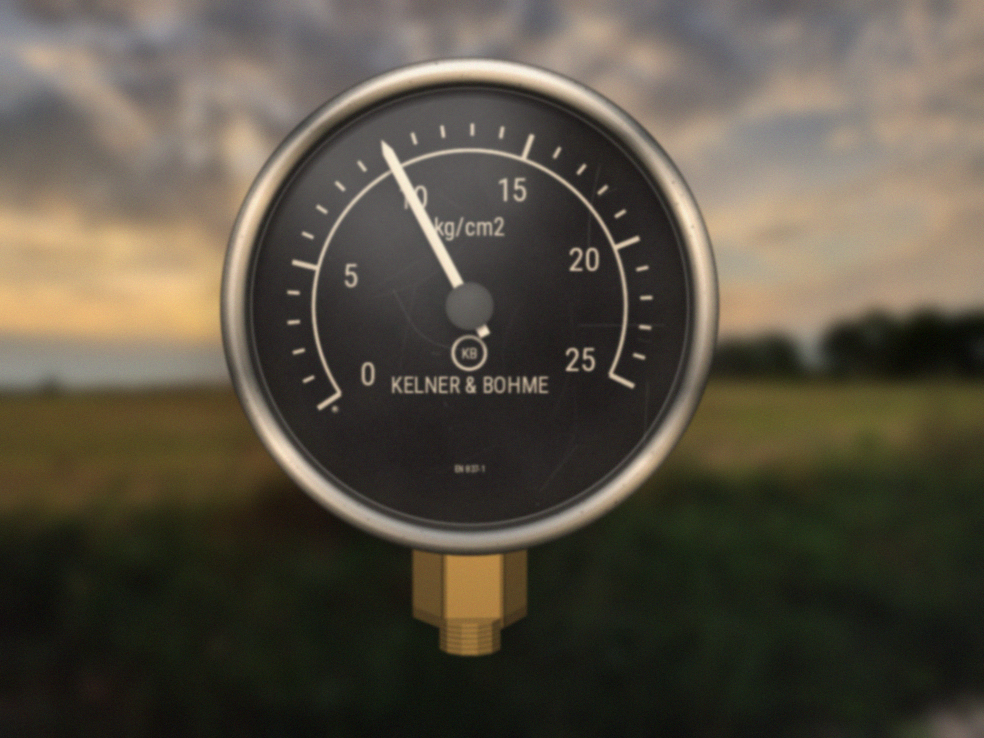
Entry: 10 kg/cm²
